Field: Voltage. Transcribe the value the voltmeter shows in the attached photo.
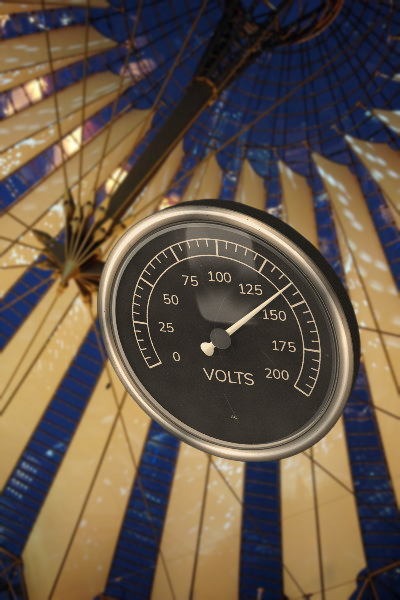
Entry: 140 V
